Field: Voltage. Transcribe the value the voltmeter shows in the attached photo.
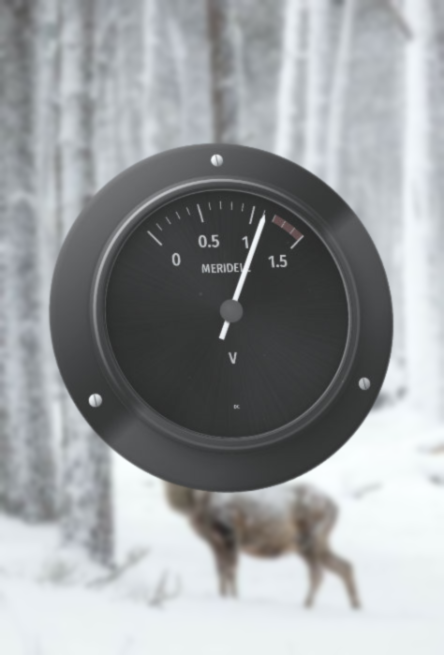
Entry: 1.1 V
